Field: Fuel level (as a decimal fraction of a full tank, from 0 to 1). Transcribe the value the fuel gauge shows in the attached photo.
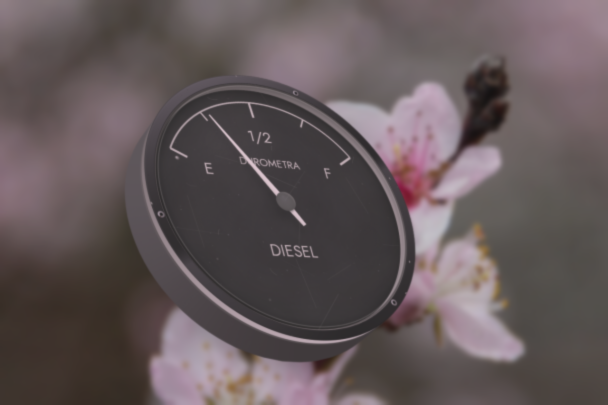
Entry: 0.25
